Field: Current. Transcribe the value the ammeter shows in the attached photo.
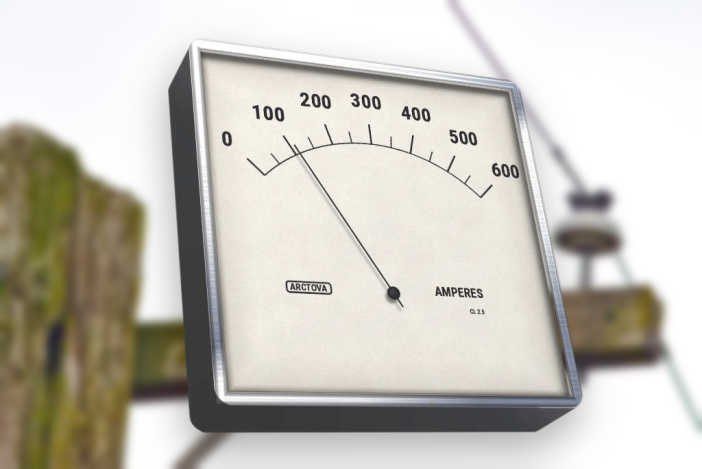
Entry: 100 A
